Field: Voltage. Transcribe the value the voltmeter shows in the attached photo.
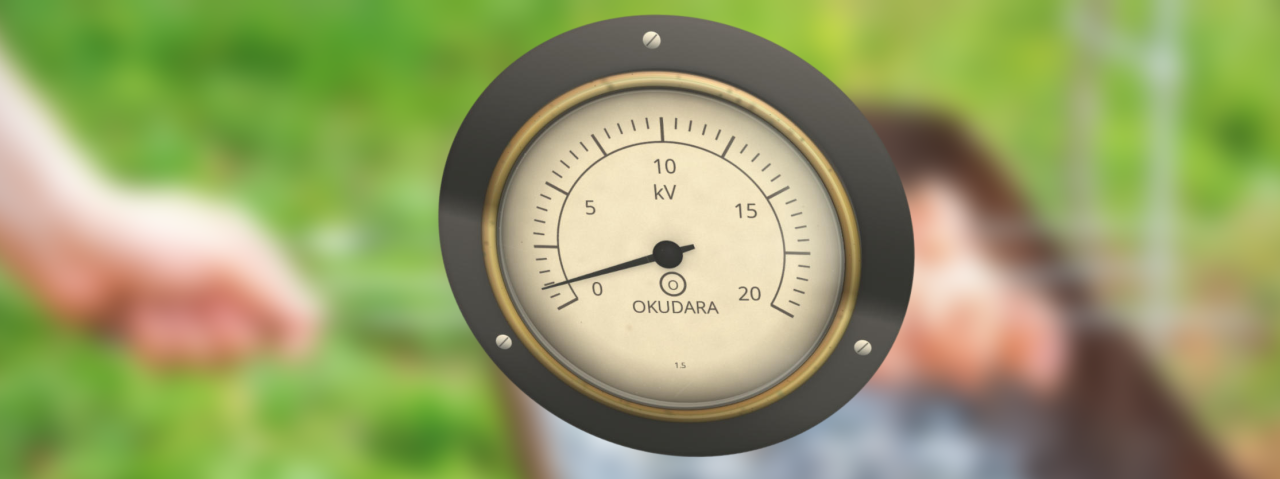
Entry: 1 kV
